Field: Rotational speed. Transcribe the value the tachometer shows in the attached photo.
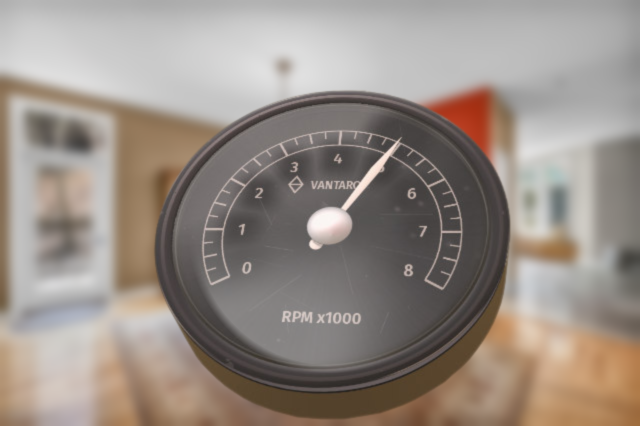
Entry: 5000 rpm
